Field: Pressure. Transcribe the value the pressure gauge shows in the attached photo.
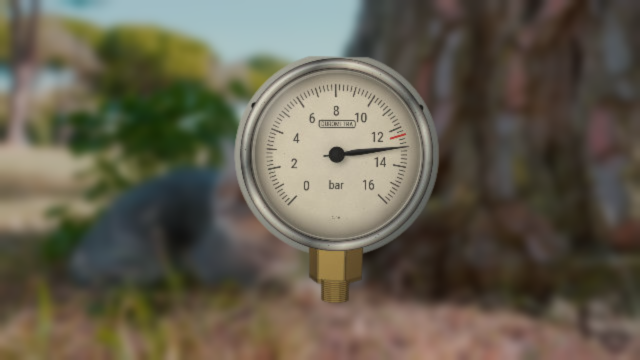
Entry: 13 bar
